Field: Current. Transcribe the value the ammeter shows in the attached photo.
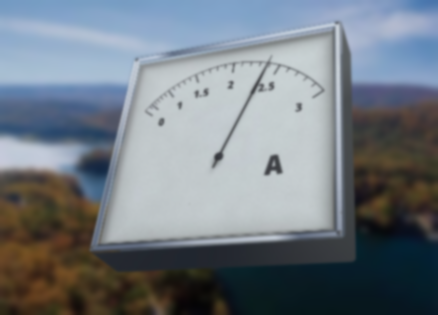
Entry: 2.4 A
